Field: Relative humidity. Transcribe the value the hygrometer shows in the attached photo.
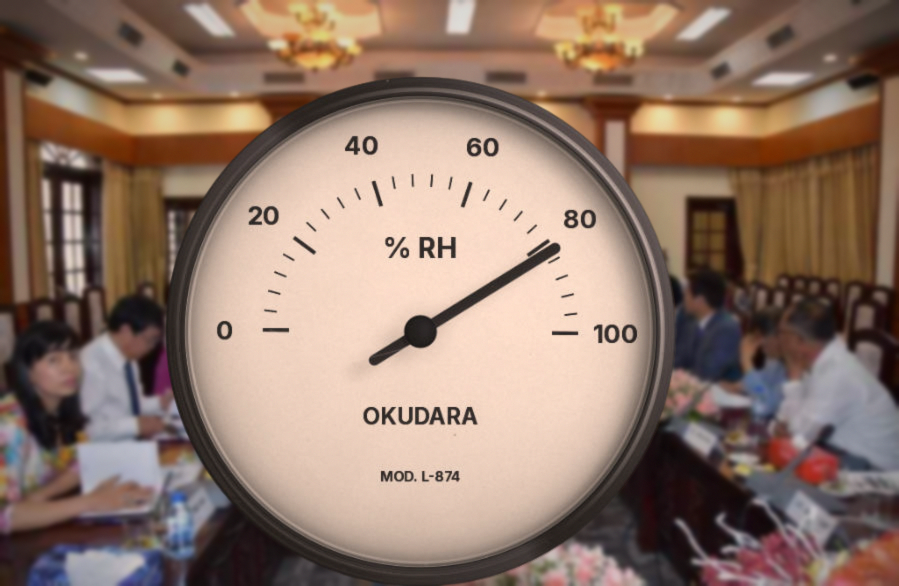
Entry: 82 %
